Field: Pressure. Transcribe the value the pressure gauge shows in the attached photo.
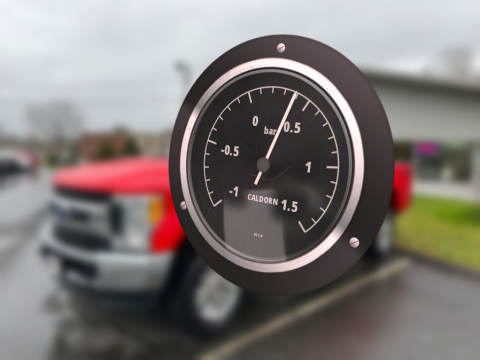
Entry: 0.4 bar
